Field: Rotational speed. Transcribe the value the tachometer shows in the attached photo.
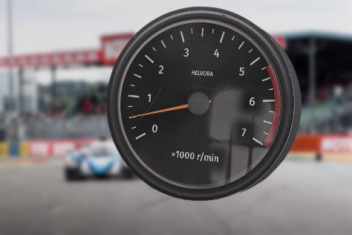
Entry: 500 rpm
